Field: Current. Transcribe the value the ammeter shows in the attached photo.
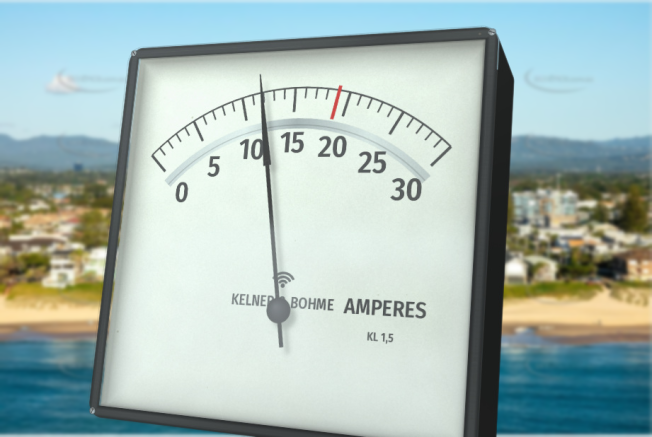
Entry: 12 A
